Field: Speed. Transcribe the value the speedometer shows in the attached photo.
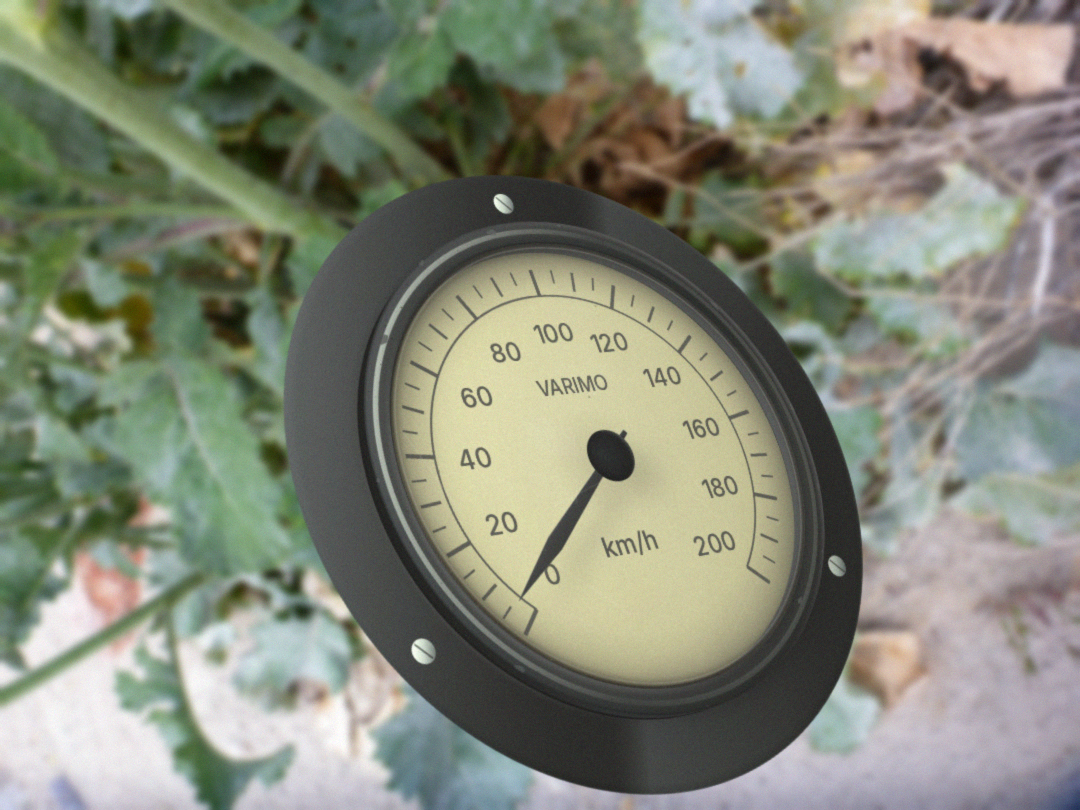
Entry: 5 km/h
